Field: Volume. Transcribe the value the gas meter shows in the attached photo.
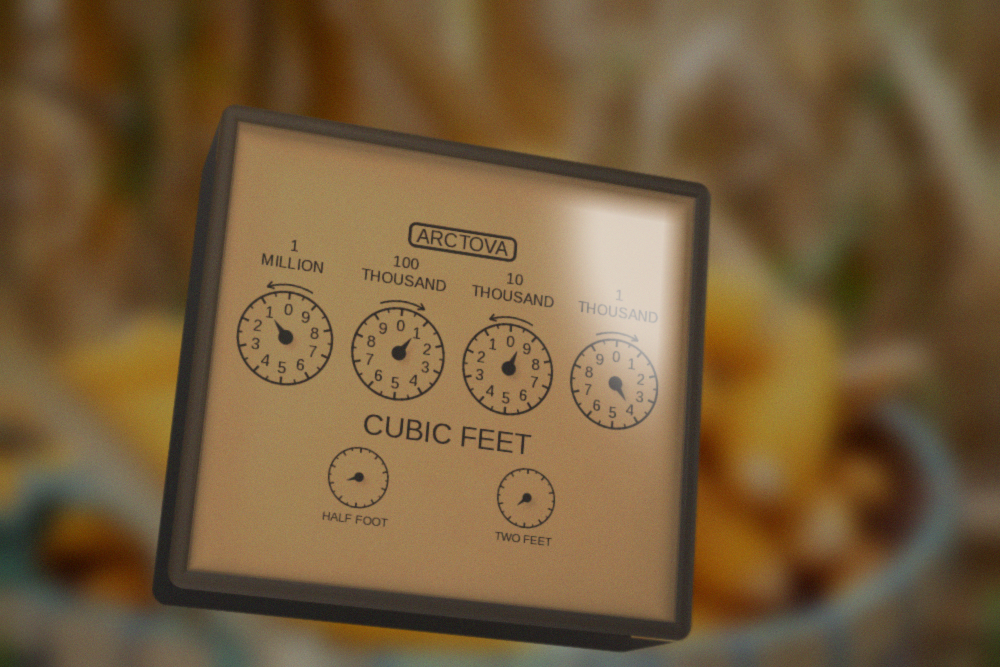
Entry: 109400 ft³
